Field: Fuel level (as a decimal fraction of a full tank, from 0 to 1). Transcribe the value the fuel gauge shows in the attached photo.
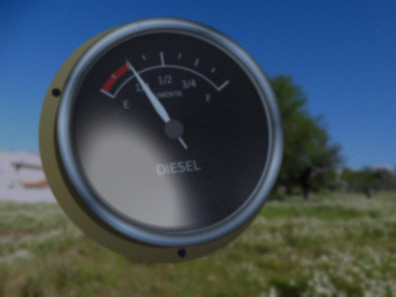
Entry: 0.25
